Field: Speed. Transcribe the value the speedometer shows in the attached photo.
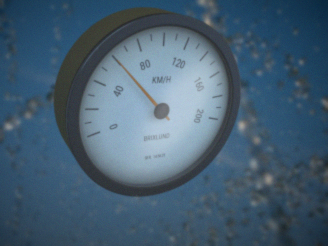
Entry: 60 km/h
